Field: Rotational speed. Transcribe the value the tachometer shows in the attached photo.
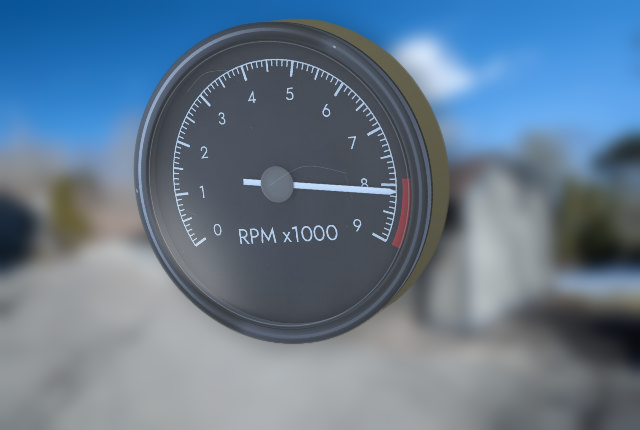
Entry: 8100 rpm
